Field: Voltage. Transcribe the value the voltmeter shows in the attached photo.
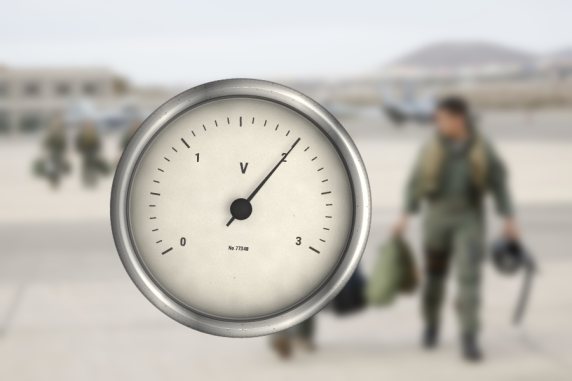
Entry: 2 V
